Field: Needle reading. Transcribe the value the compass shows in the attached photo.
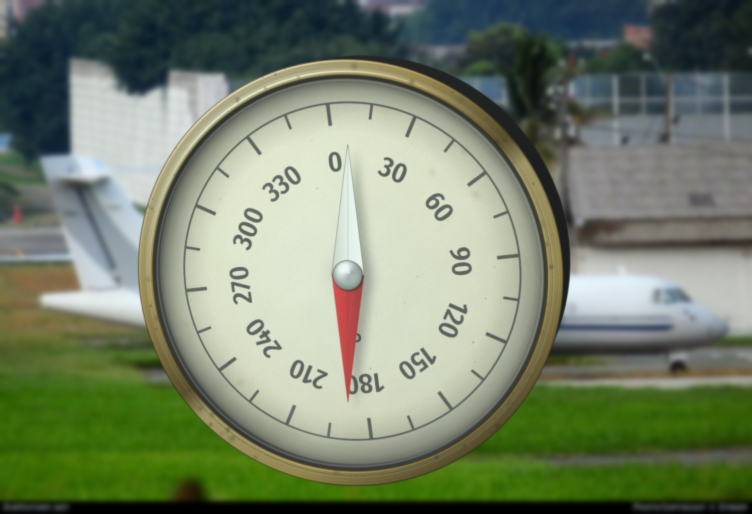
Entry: 187.5 °
